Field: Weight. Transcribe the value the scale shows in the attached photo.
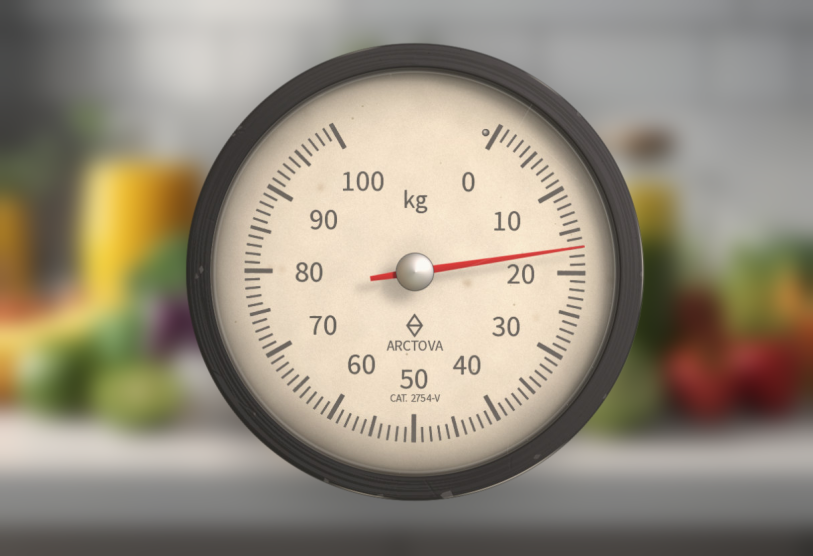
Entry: 17 kg
